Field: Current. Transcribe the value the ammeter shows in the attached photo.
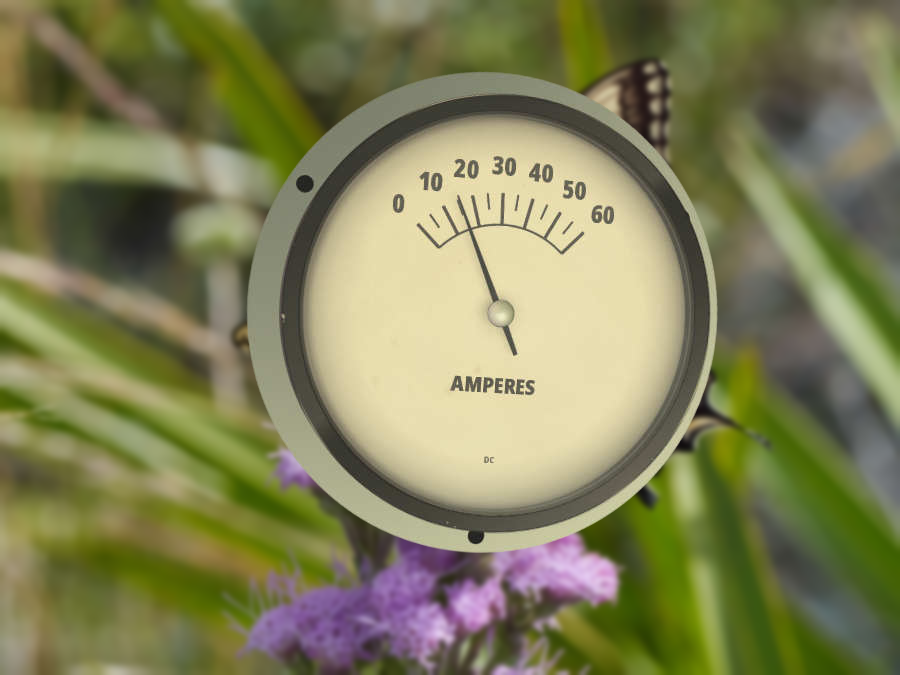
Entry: 15 A
